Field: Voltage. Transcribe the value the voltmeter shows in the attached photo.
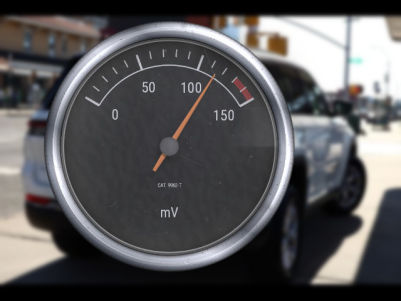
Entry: 115 mV
